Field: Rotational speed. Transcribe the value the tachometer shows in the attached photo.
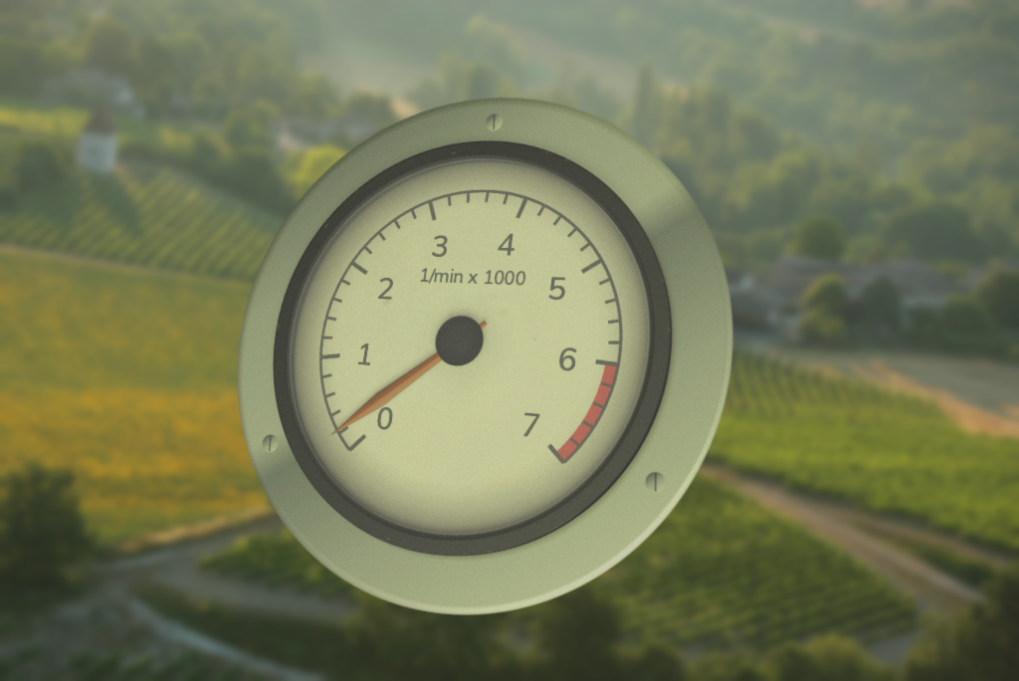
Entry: 200 rpm
